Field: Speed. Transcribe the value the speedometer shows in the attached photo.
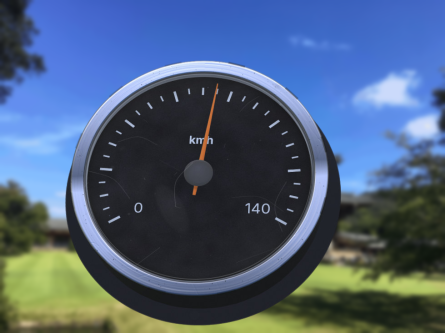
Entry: 75 km/h
